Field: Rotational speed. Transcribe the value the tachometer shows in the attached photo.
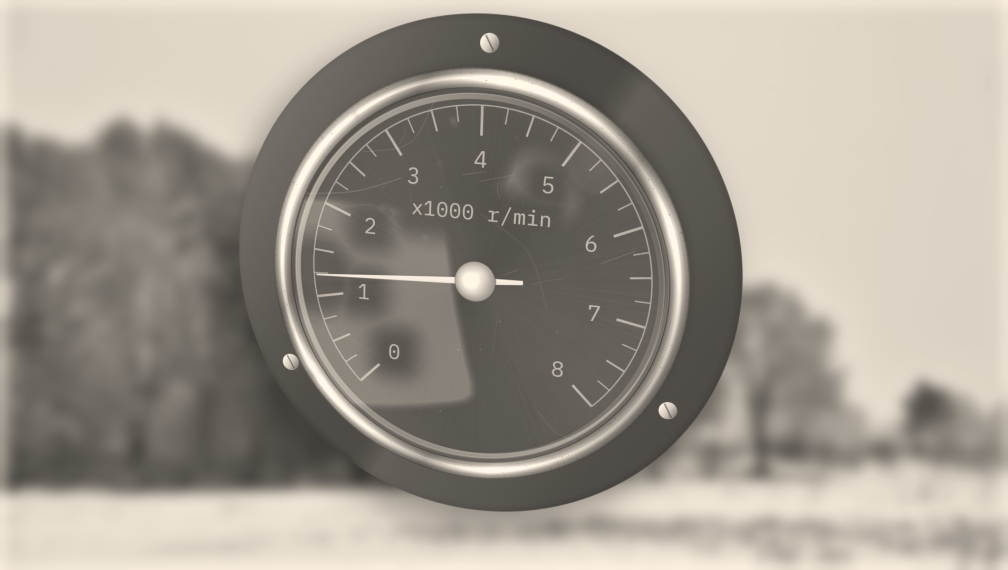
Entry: 1250 rpm
